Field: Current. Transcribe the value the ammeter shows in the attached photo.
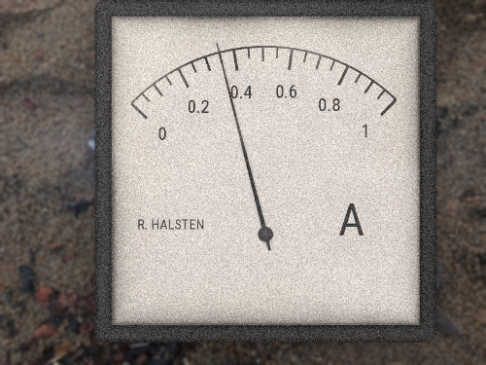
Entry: 0.35 A
